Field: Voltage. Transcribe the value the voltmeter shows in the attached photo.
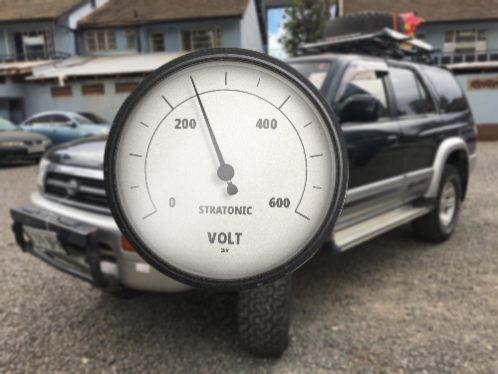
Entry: 250 V
